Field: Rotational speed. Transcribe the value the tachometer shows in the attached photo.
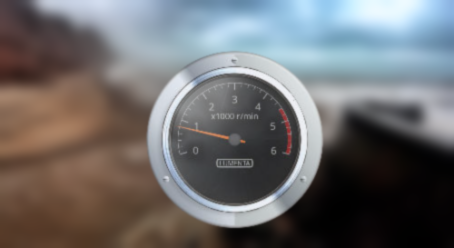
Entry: 800 rpm
